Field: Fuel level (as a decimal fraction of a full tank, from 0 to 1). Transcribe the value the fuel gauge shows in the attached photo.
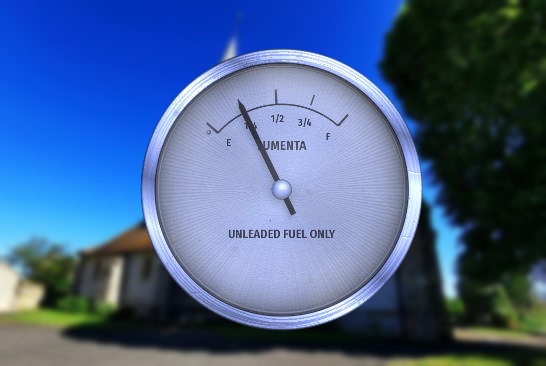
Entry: 0.25
